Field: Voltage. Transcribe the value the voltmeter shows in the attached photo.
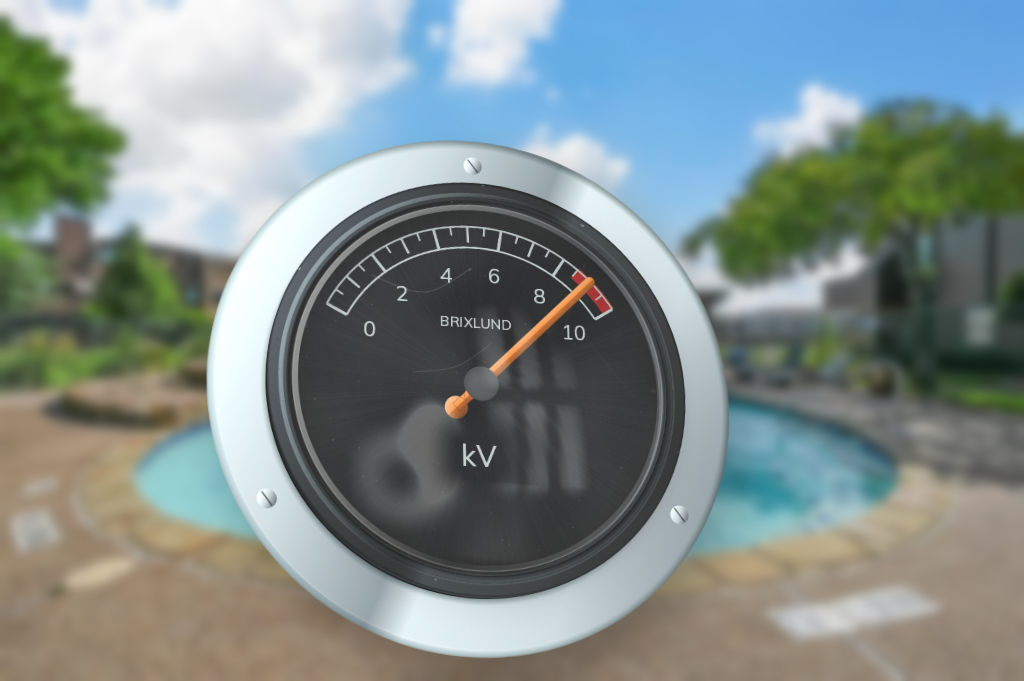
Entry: 9 kV
